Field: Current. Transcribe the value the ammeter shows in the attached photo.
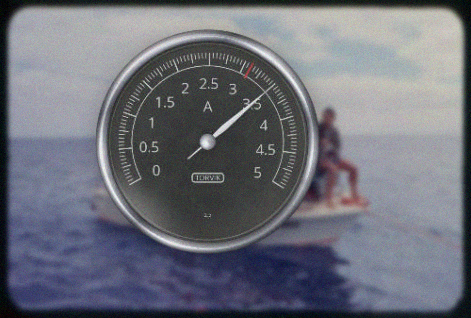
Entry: 3.5 A
